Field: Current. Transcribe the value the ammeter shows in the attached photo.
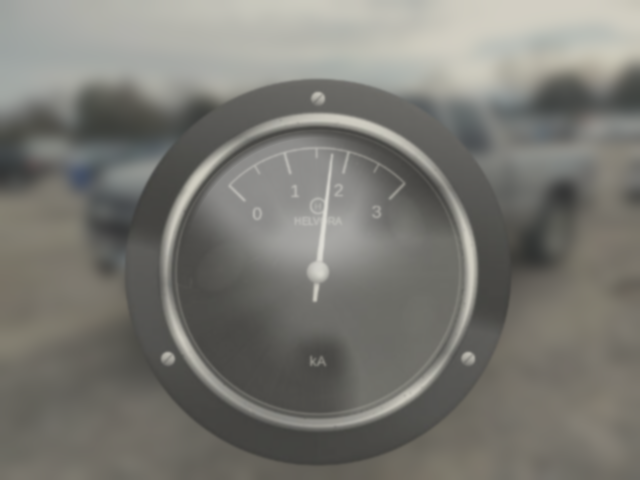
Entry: 1.75 kA
